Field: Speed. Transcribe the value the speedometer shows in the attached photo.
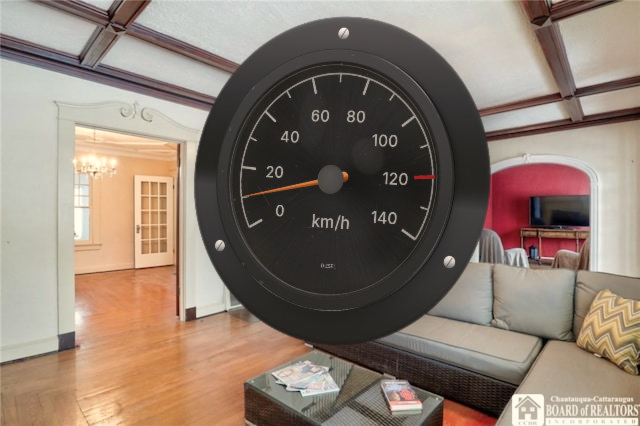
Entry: 10 km/h
